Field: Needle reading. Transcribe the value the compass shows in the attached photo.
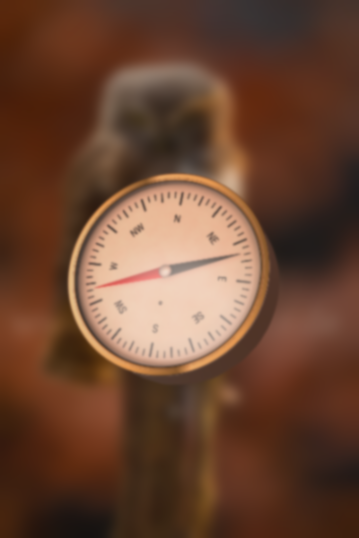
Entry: 250 °
